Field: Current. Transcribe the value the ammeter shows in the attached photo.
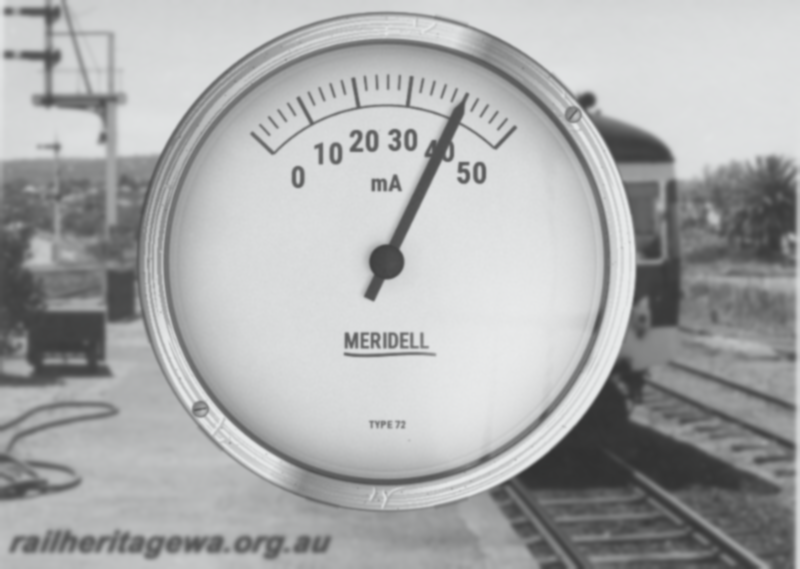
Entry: 40 mA
